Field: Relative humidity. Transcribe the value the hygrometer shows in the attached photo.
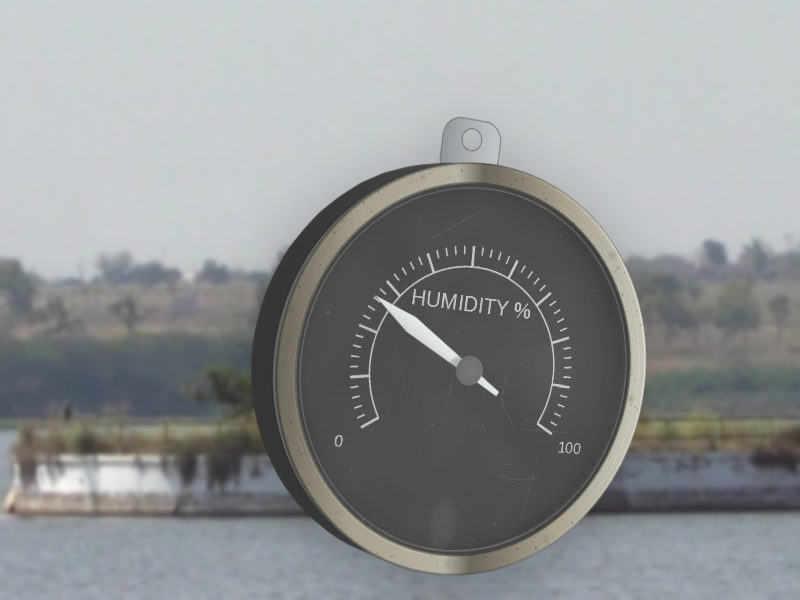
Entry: 26 %
